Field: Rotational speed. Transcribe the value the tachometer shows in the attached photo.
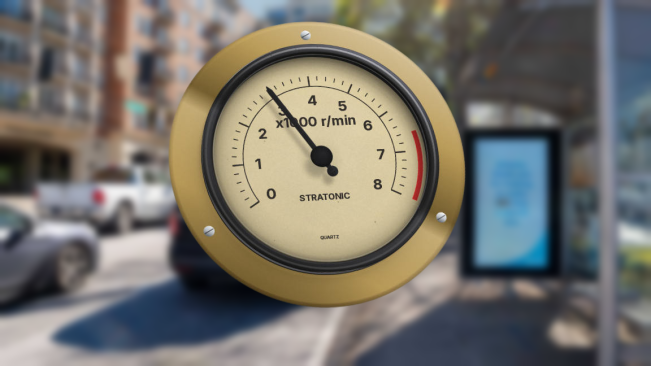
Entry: 3000 rpm
